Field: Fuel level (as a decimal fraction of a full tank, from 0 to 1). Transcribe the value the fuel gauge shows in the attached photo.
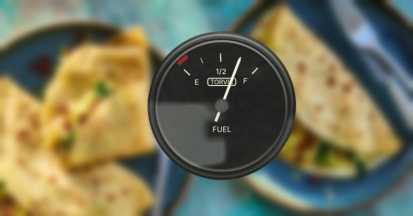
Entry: 0.75
